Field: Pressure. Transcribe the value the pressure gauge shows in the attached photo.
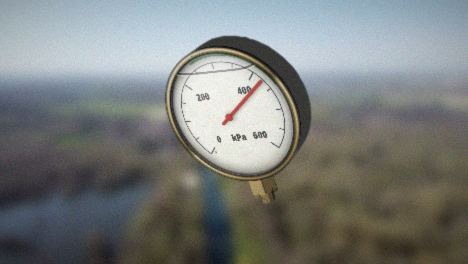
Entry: 425 kPa
